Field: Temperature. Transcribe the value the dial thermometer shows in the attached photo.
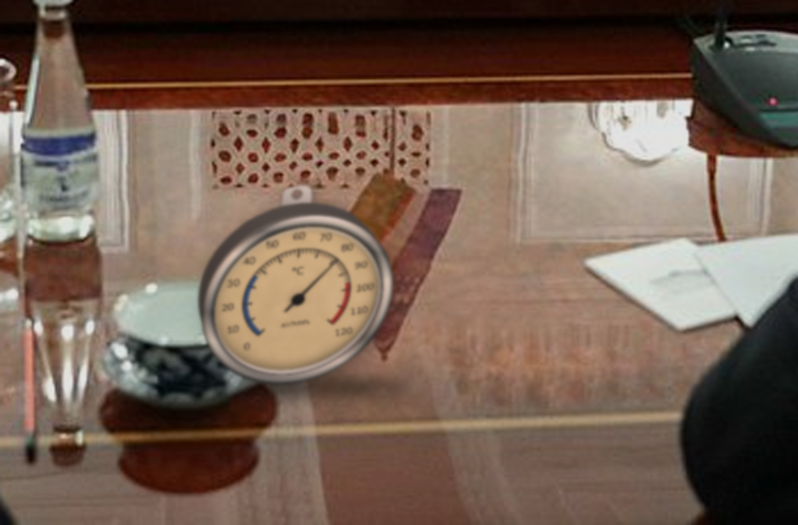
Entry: 80 °C
